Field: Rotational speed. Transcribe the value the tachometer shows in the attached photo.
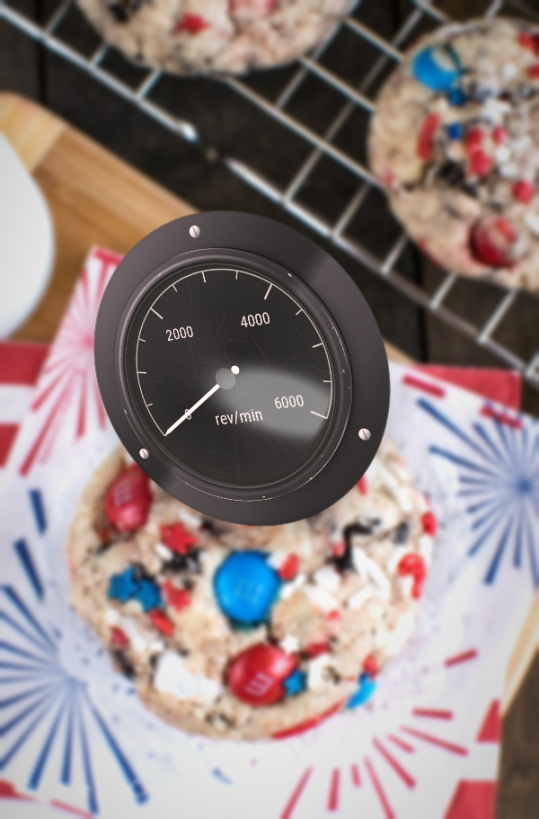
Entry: 0 rpm
